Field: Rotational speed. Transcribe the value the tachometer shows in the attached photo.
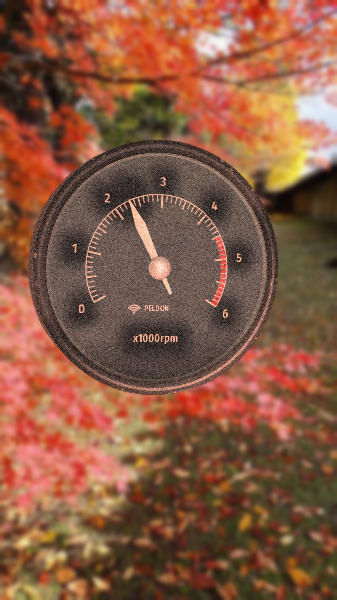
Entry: 2300 rpm
